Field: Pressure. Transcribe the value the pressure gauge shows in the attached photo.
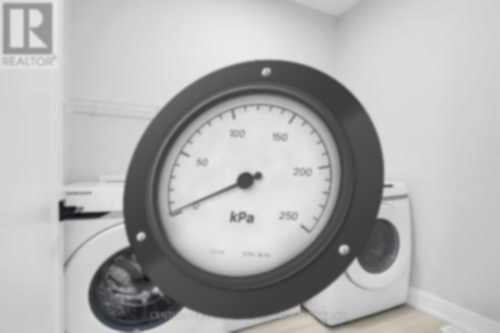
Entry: 0 kPa
